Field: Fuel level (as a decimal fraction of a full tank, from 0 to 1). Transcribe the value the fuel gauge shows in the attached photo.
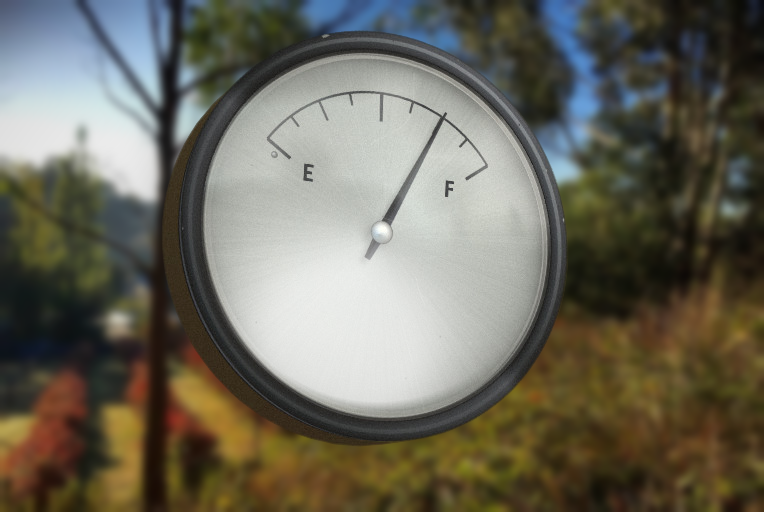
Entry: 0.75
